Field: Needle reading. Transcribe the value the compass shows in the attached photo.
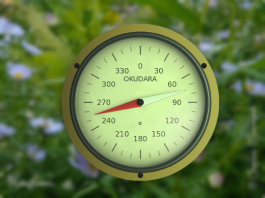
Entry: 255 °
